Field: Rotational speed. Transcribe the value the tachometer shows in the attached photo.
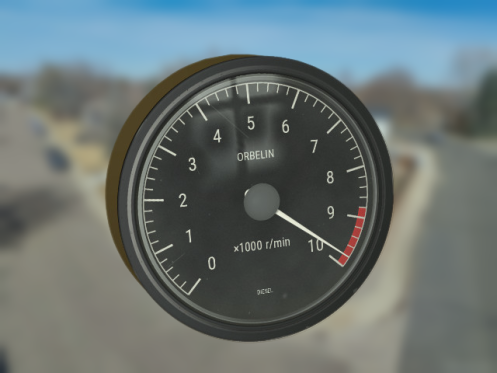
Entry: 9800 rpm
